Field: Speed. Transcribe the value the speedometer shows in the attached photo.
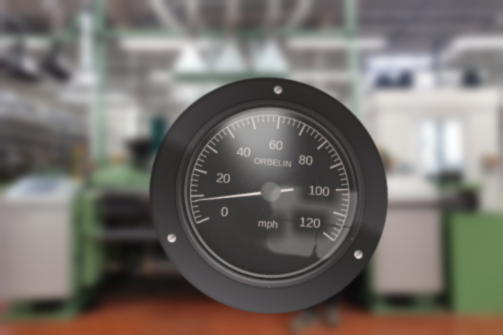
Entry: 8 mph
